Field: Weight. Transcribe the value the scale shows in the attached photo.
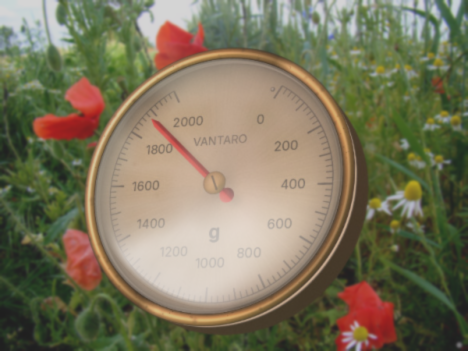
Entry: 1880 g
